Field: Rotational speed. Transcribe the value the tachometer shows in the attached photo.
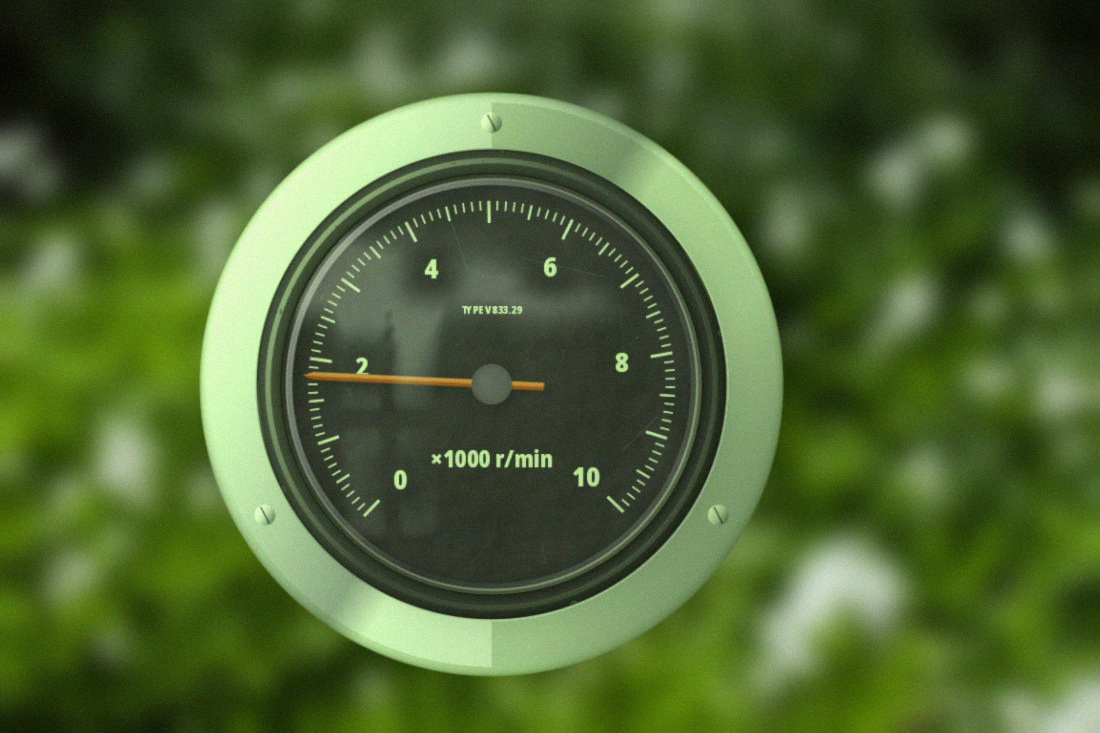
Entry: 1800 rpm
